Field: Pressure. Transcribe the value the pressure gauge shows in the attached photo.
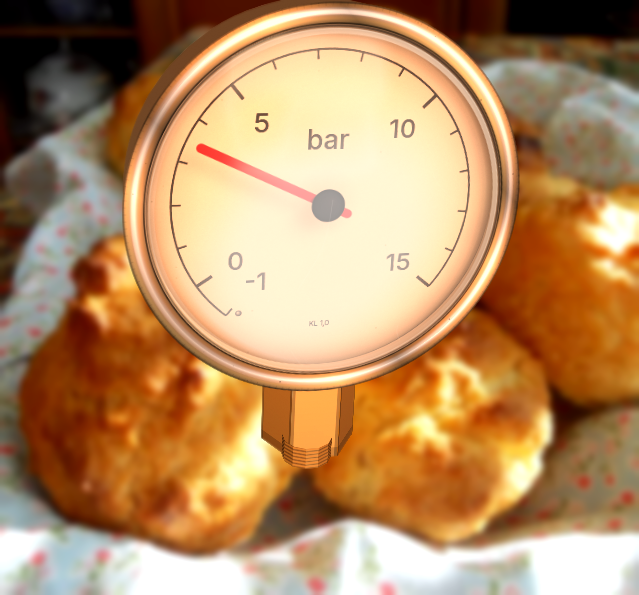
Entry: 3.5 bar
